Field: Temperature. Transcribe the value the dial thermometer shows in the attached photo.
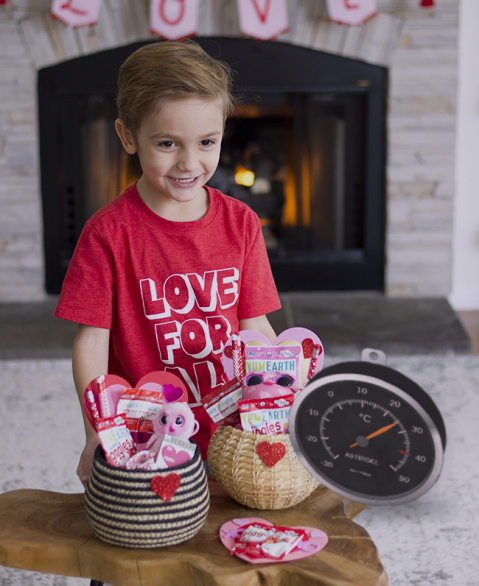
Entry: 25 °C
